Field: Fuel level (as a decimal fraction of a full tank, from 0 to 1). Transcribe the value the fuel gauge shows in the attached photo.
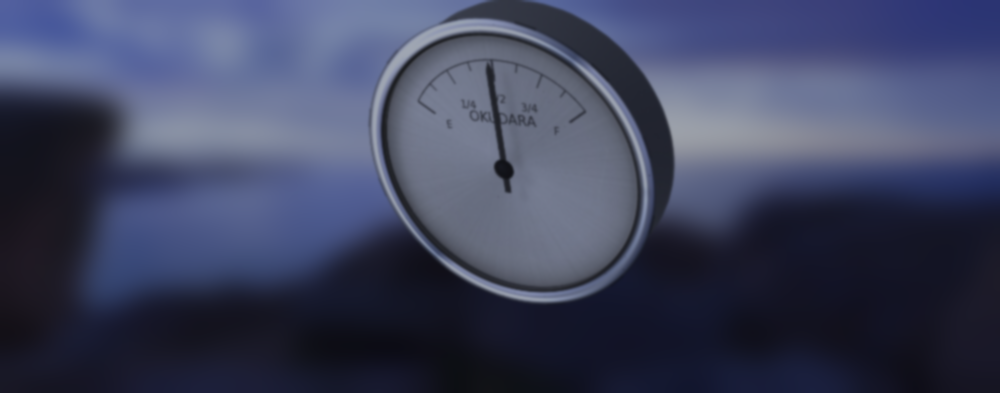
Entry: 0.5
